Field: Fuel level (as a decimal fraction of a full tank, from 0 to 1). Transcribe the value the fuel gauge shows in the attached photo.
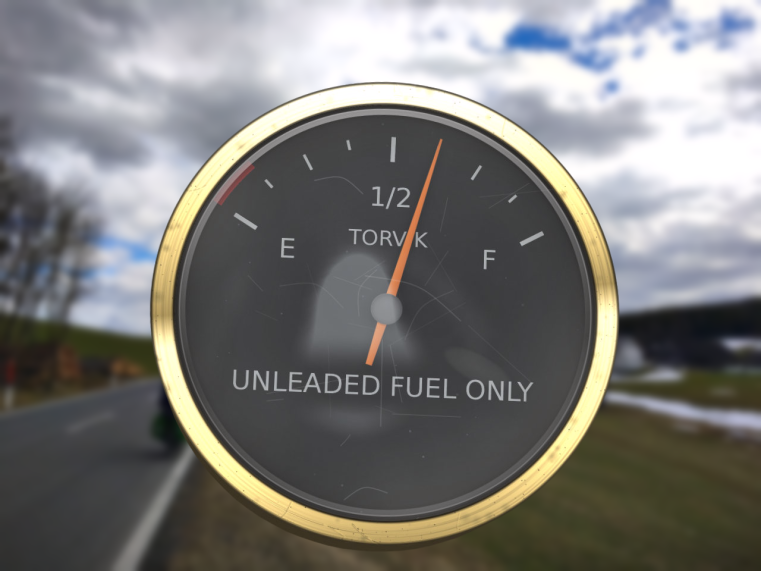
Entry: 0.625
